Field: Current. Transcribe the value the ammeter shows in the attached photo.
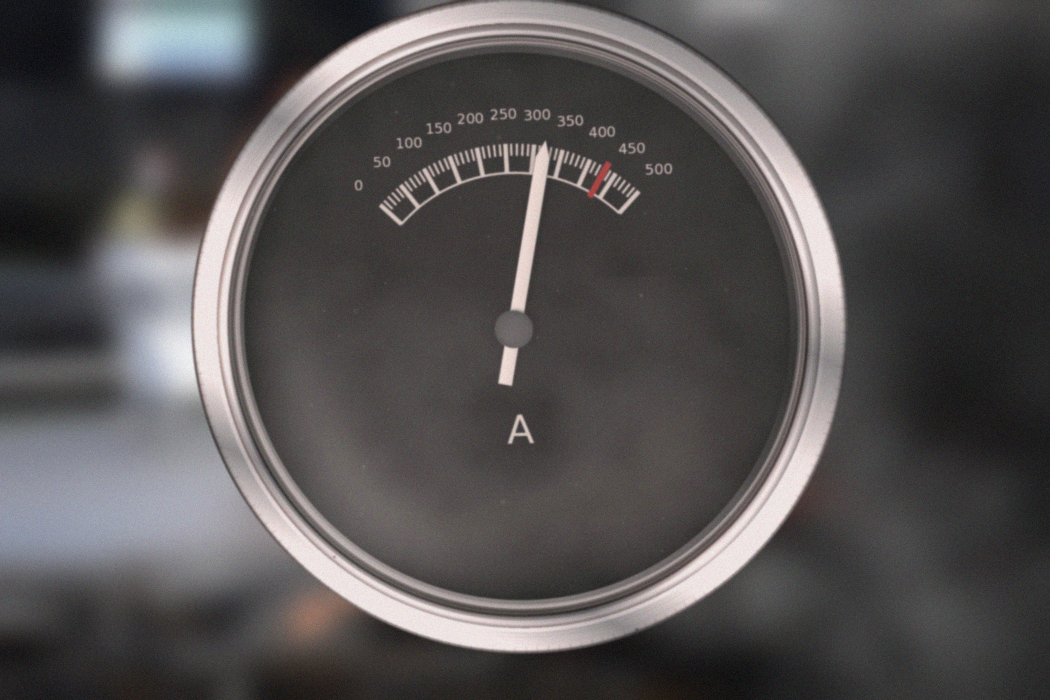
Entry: 320 A
